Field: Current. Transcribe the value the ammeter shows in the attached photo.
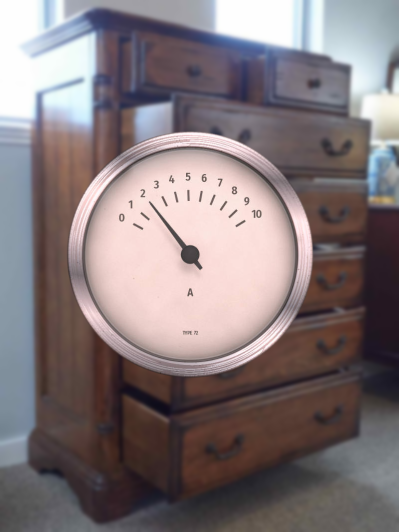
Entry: 2 A
